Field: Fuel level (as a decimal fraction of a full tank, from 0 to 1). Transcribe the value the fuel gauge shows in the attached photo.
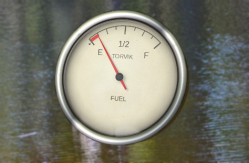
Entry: 0.125
